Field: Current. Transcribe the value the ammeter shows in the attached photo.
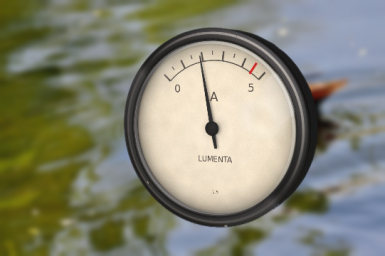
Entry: 2 A
